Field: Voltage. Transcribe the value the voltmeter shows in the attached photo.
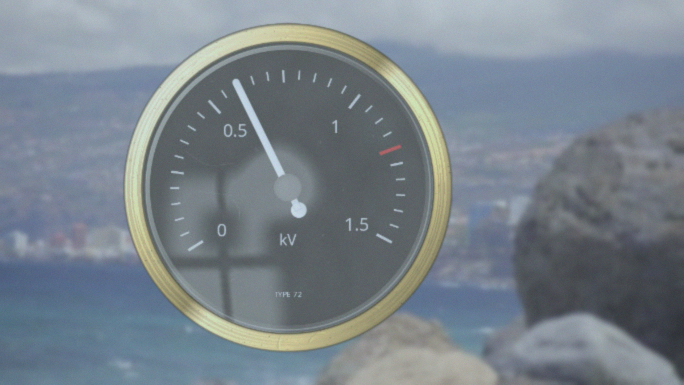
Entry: 0.6 kV
